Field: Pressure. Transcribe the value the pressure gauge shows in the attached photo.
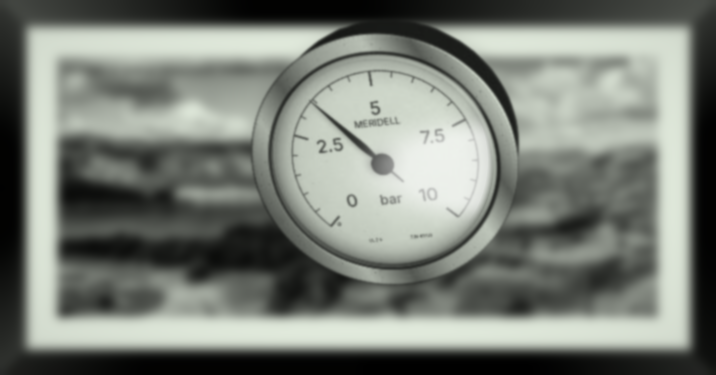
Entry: 3.5 bar
